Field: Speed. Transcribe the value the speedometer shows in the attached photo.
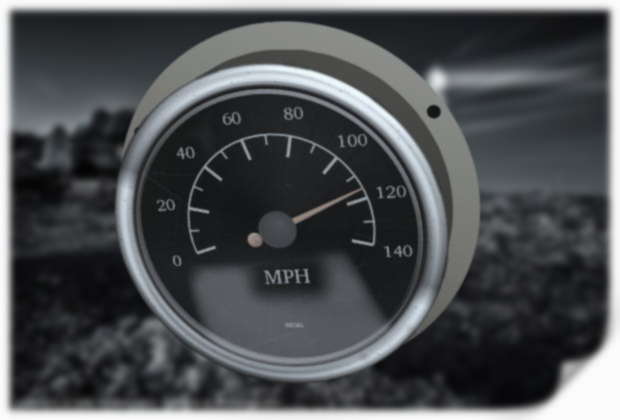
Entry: 115 mph
